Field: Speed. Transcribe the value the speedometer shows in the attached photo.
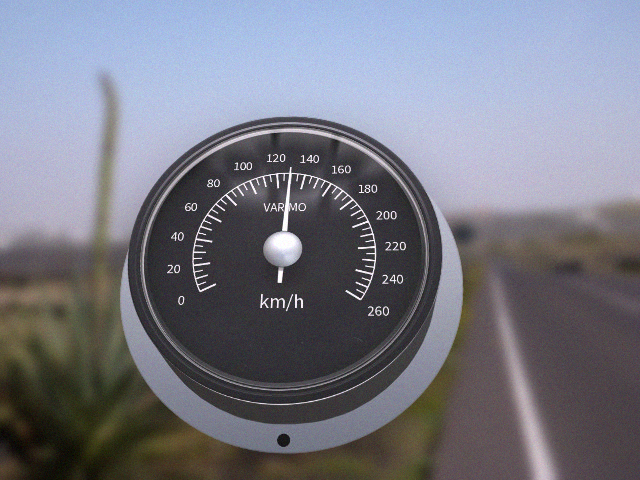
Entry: 130 km/h
